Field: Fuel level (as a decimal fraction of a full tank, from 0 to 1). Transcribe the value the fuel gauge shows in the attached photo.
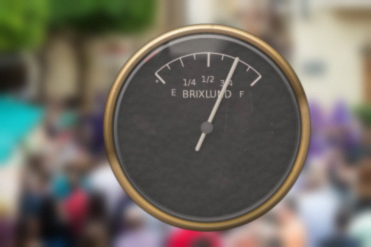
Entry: 0.75
